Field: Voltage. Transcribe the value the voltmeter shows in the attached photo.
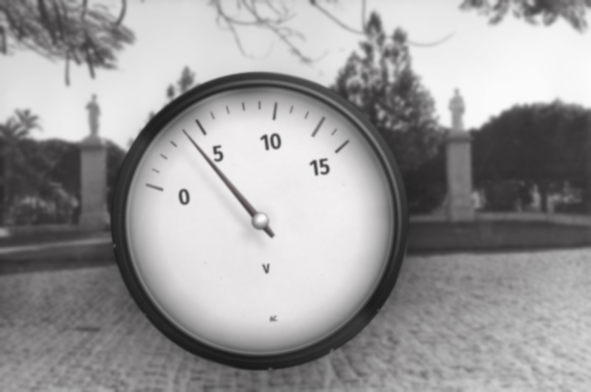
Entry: 4 V
